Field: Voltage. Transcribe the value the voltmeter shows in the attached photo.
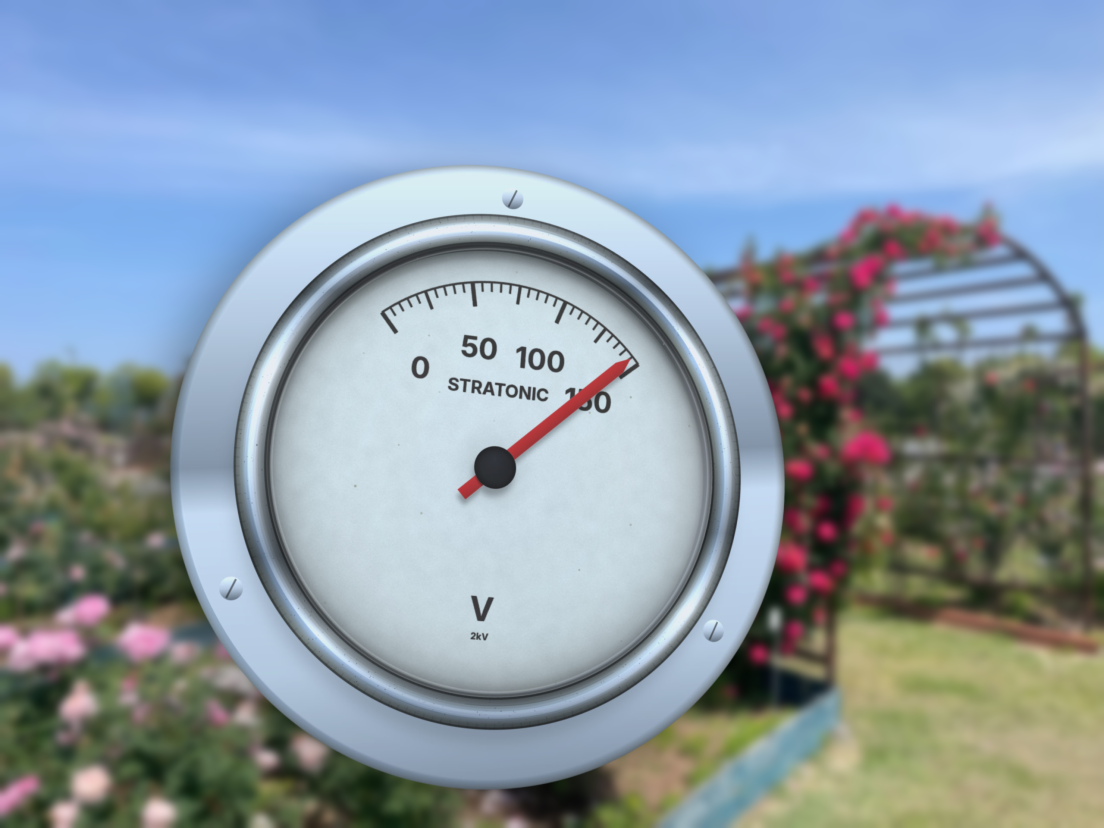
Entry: 145 V
